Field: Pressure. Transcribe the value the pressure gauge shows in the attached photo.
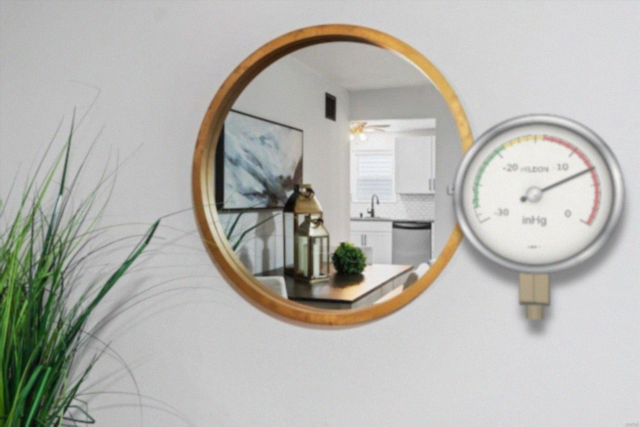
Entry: -7 inHg
